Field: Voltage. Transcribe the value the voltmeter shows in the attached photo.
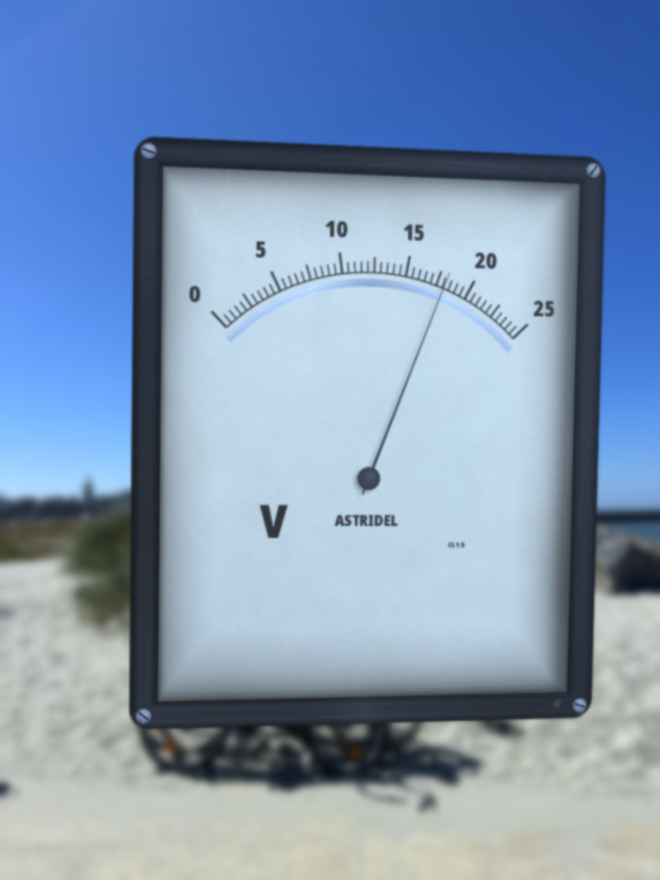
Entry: 18 V
